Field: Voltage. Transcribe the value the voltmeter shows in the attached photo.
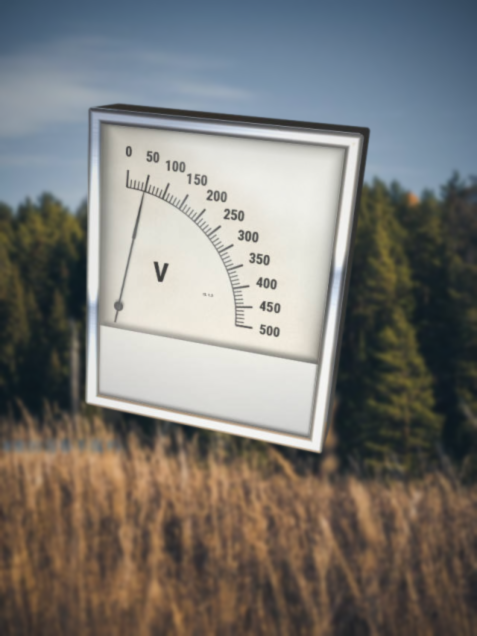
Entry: 50 V
